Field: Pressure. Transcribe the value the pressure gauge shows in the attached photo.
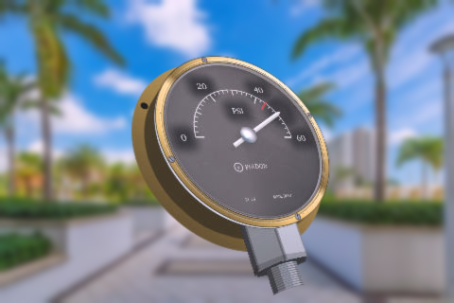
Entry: 50 psi
